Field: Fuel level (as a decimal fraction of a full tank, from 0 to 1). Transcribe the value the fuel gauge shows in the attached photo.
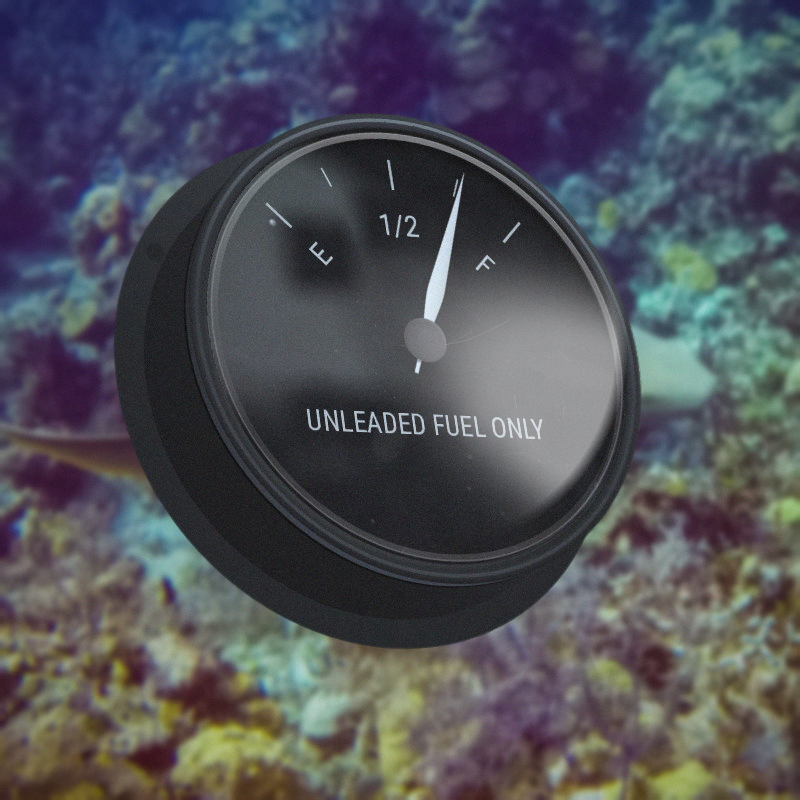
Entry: 0.75
